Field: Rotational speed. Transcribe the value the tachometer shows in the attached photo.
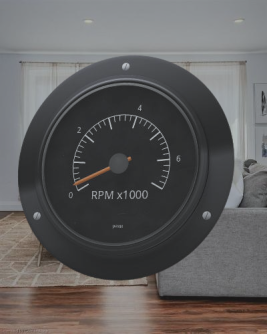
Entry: 200 rpm
